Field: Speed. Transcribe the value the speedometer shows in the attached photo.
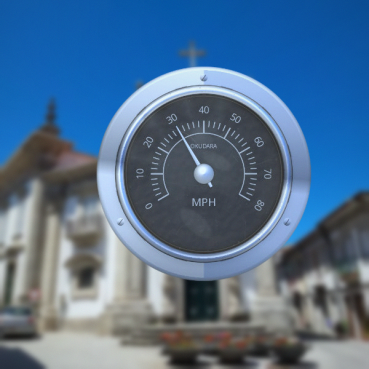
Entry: 30 mph
